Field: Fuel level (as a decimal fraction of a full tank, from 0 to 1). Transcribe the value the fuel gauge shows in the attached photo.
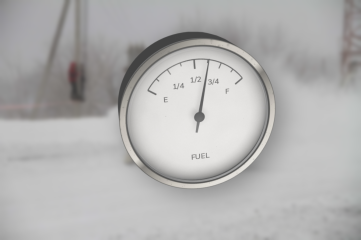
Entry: 0.625
